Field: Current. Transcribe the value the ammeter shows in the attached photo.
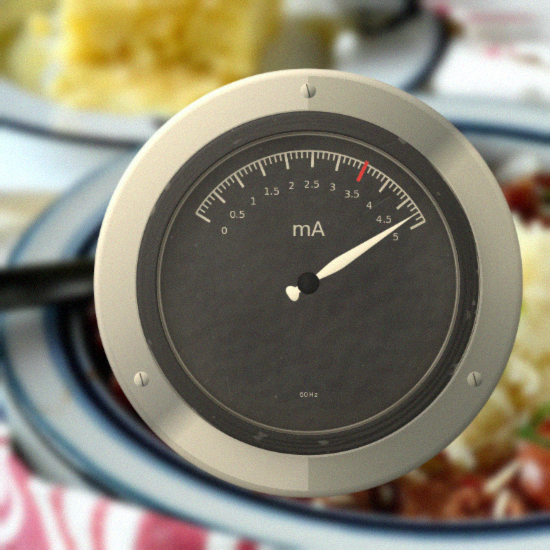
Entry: 4.8 mA
